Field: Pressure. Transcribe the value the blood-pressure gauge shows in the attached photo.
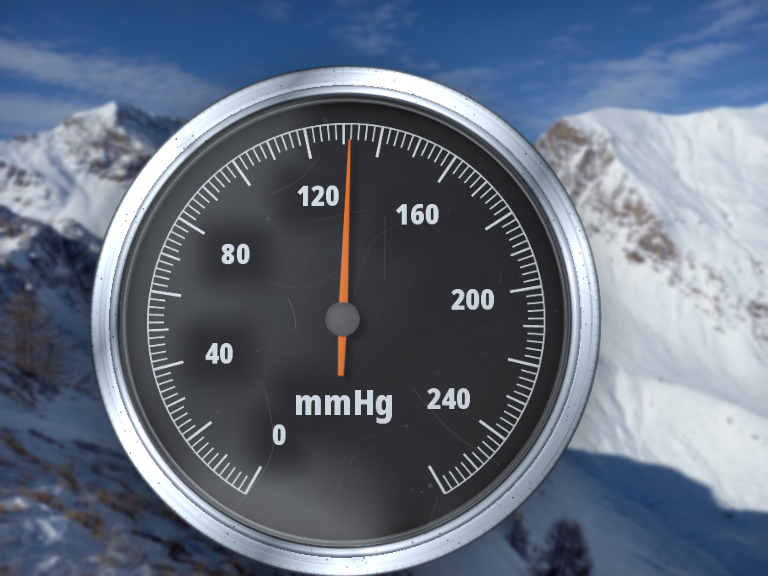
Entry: 132 mmHg
